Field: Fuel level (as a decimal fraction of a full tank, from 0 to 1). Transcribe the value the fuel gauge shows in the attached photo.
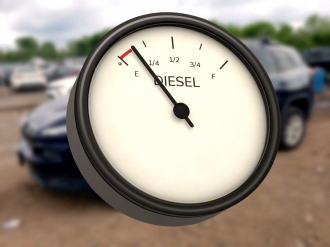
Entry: 0.125
